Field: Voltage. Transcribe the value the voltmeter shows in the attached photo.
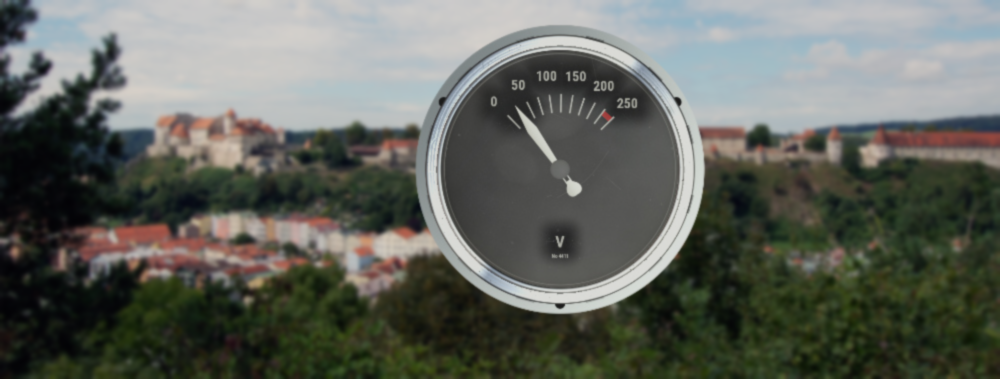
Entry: 25 V
